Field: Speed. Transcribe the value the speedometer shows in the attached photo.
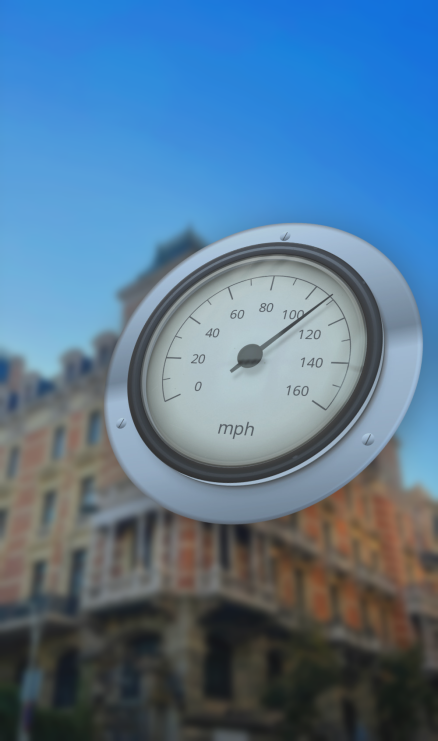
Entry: 110 mph
